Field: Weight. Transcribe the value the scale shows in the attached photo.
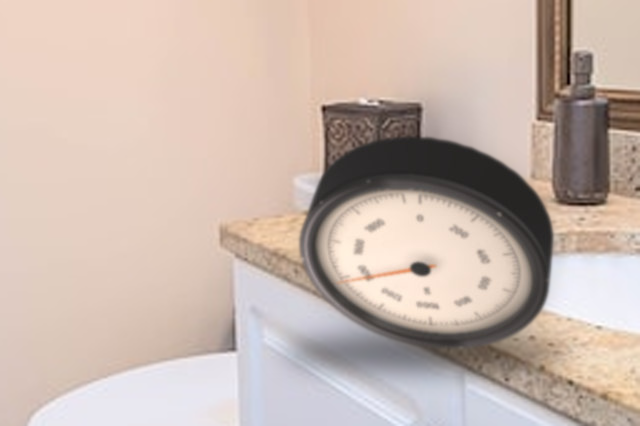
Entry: 1400 g
